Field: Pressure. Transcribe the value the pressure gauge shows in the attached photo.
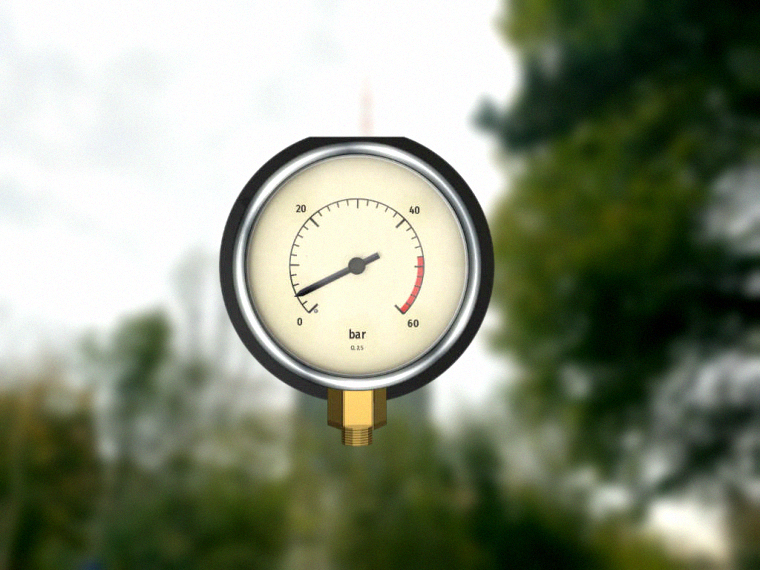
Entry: 4 bar
